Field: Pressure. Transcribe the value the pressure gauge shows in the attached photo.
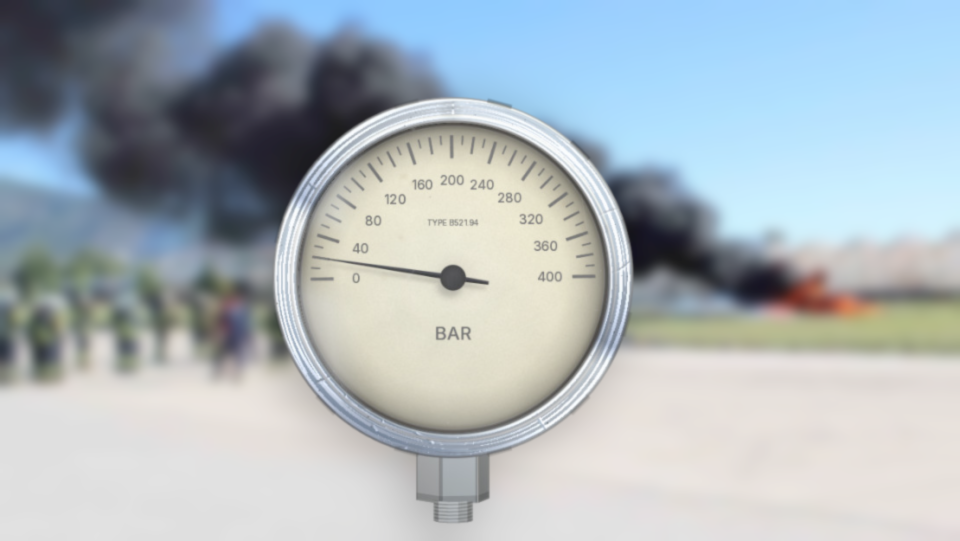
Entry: 20 bar
